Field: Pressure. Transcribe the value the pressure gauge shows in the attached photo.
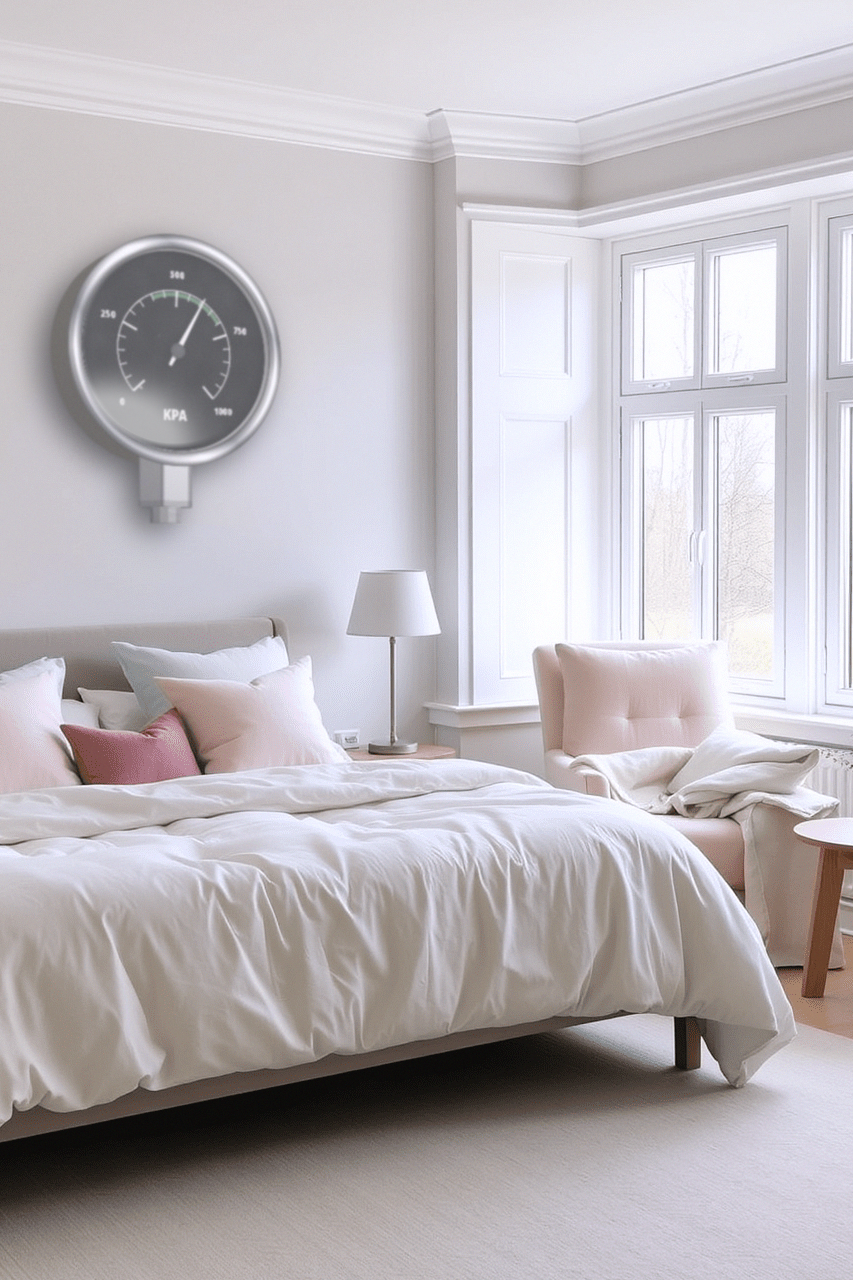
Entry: 600 kPa
